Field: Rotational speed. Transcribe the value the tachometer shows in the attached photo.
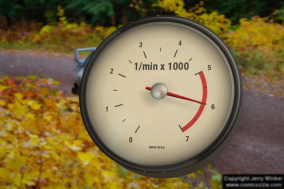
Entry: 6000 rpm
